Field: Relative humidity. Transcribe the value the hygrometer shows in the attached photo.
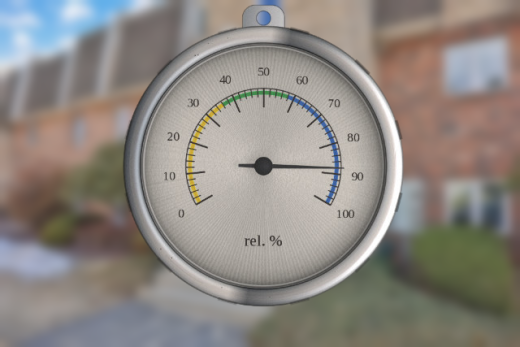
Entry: 88 %
